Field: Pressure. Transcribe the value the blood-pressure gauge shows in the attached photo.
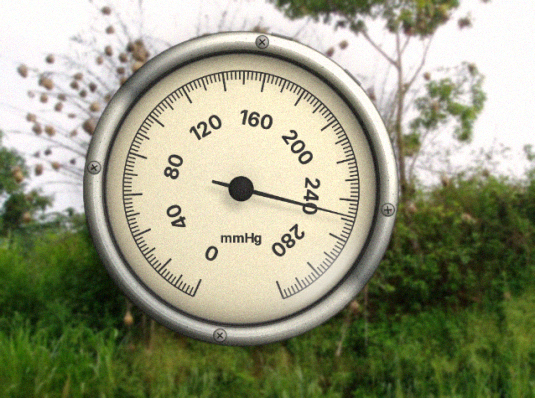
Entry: 248 mmHg
